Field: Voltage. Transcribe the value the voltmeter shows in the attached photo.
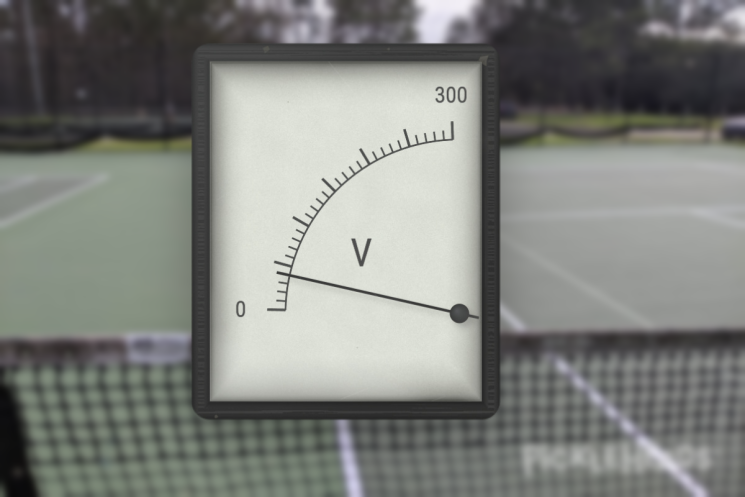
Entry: 40 V
